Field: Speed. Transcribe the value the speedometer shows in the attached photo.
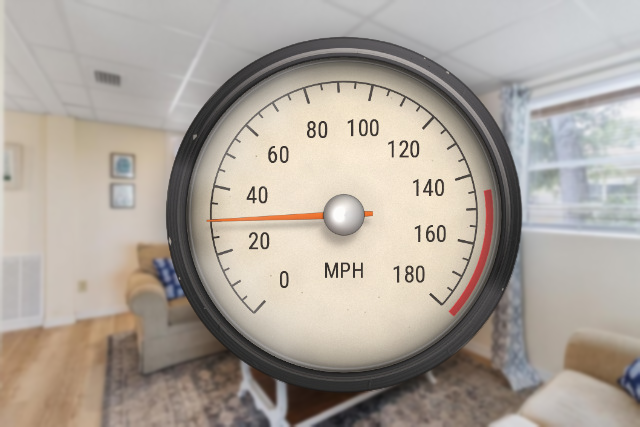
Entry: 30 mph
